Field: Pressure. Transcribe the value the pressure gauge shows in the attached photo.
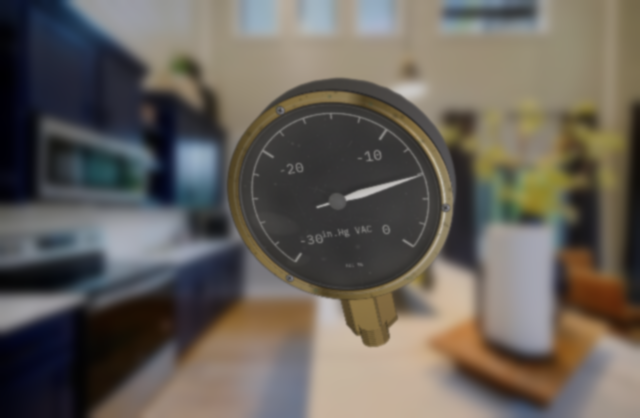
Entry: -6 inHg
